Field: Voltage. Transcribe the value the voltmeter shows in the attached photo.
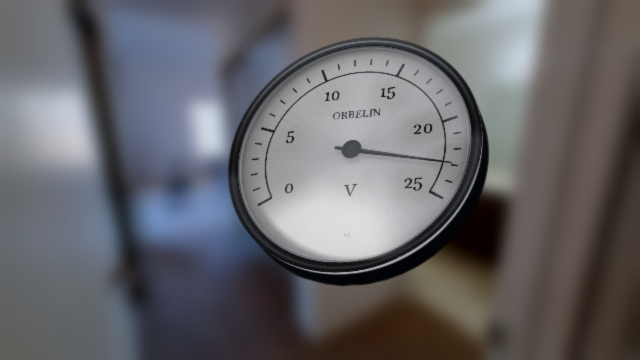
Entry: 23 V
